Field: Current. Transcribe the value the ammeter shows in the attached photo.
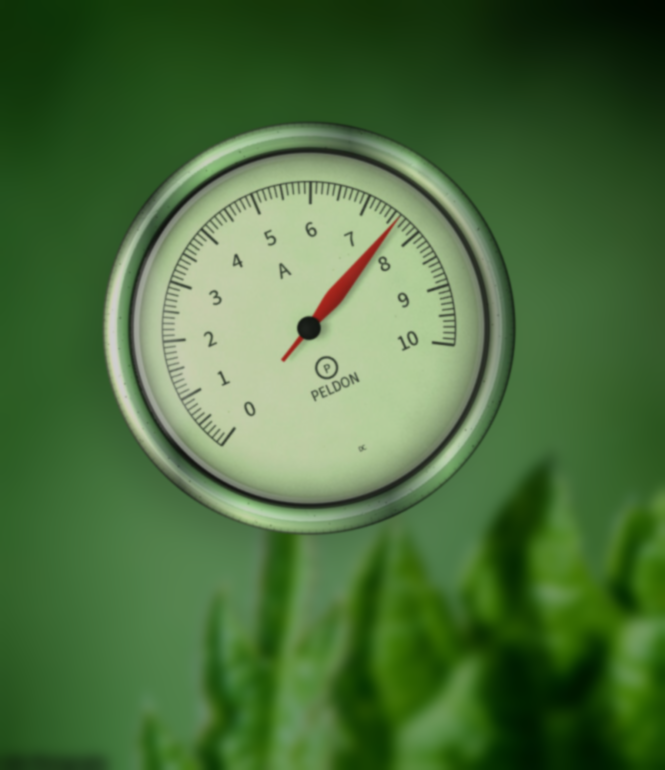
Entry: 7.6 A
